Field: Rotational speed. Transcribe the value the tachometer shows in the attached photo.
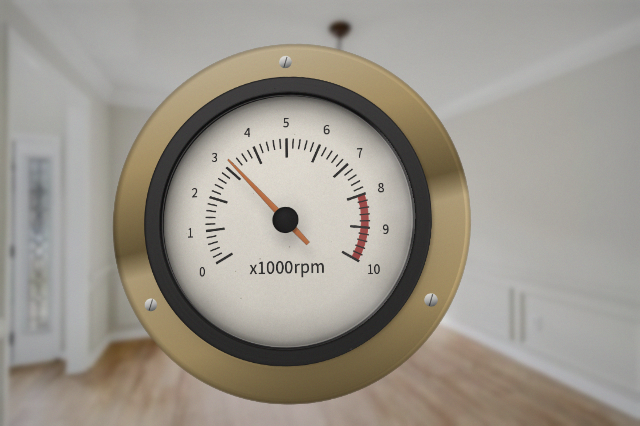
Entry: 3200 rpm
